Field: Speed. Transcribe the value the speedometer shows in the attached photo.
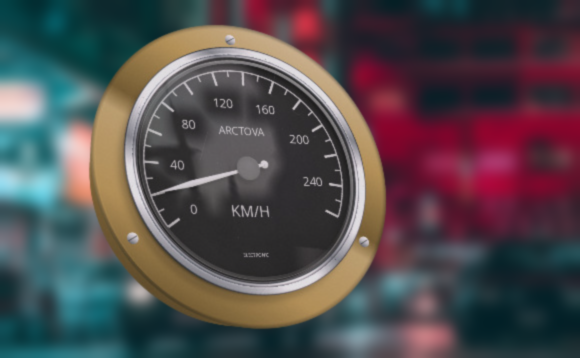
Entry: 20 km/h
